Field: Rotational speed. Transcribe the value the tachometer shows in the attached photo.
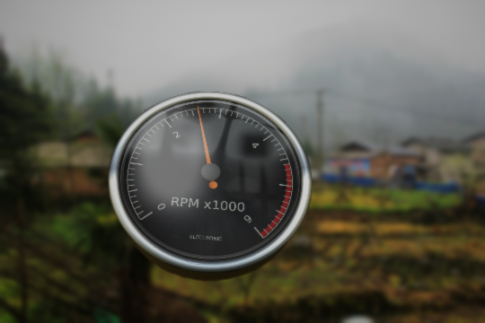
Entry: 2600 rpm
